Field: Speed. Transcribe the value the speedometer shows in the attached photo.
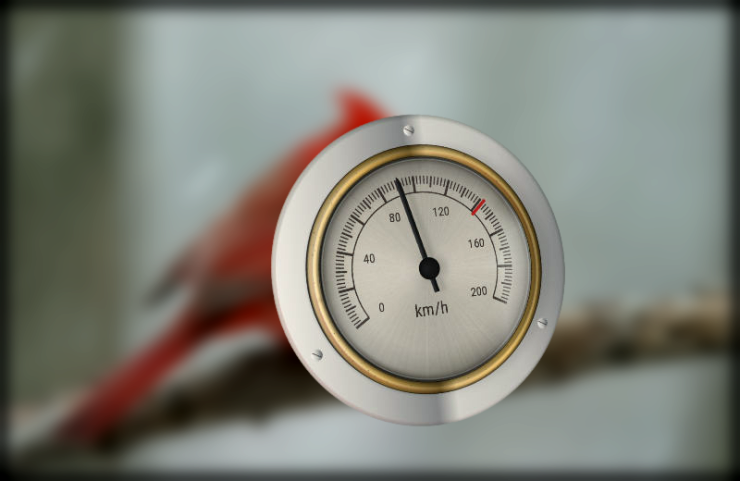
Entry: 90 km/h
